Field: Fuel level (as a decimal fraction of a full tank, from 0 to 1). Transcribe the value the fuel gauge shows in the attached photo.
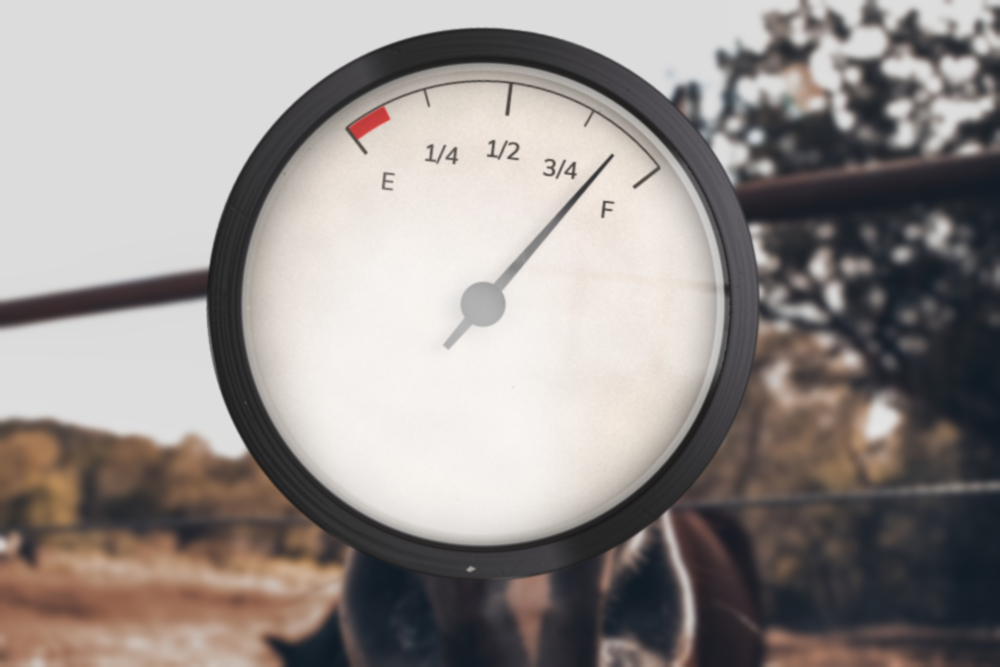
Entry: 0.875
